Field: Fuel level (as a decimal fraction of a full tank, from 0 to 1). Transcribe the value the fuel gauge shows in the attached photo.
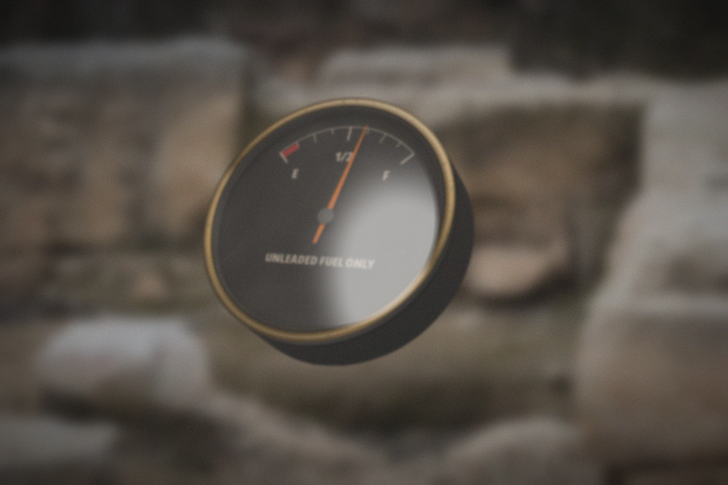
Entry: 0.625
